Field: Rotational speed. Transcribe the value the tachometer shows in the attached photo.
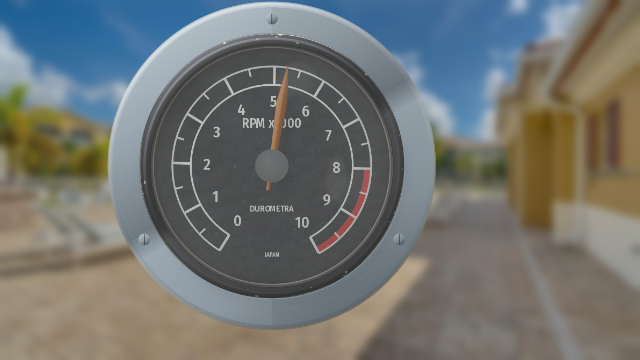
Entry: 5250 rpm
